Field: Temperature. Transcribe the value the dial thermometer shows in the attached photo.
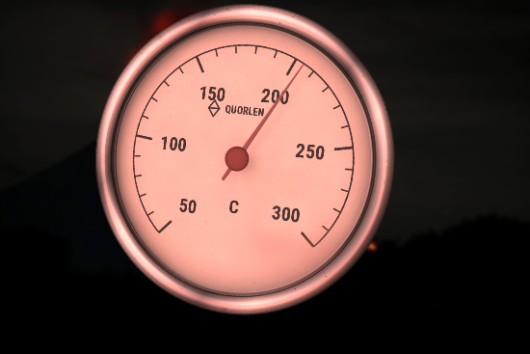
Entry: 205 °C
